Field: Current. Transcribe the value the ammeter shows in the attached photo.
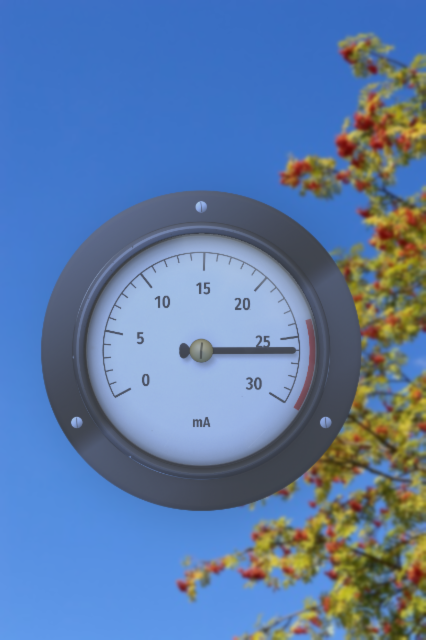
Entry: 26 mA
